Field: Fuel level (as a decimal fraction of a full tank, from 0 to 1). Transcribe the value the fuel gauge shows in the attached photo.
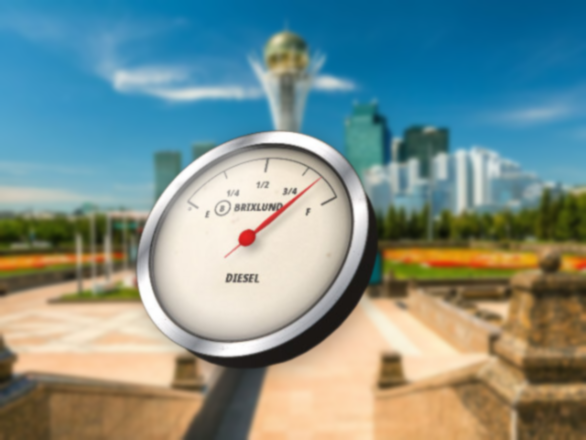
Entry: 0.875
